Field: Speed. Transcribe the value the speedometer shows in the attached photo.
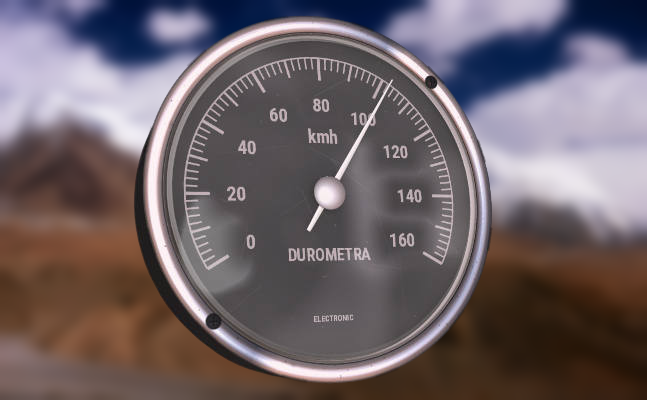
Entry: 102 km/h
